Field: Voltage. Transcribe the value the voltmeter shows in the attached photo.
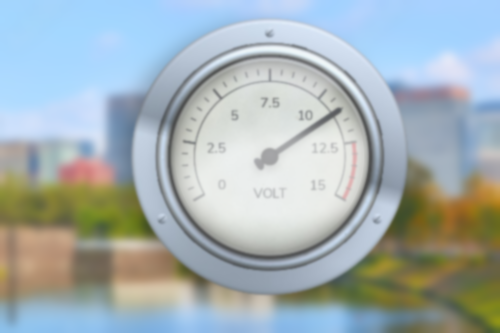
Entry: 11 V
